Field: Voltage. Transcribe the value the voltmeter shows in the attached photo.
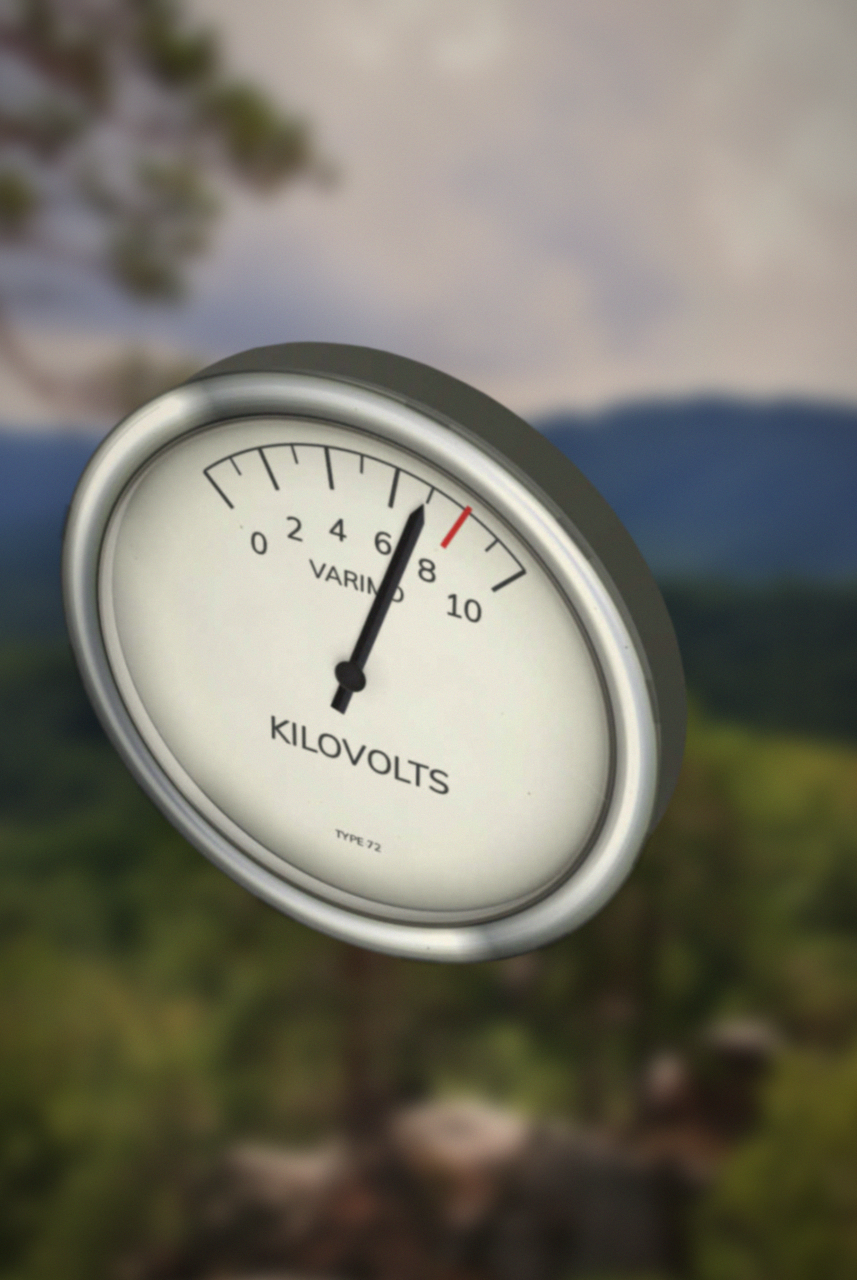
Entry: 7 kV
